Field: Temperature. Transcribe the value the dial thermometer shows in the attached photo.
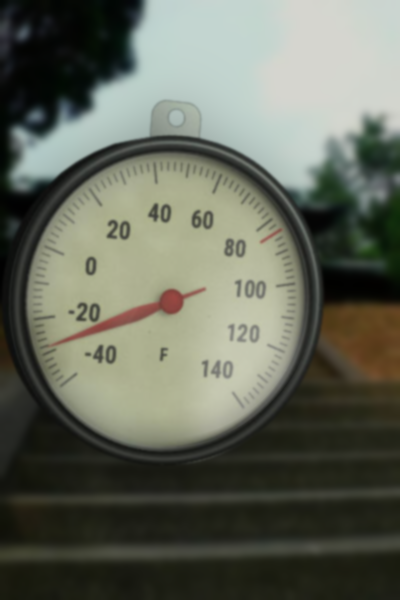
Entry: -28 °F
